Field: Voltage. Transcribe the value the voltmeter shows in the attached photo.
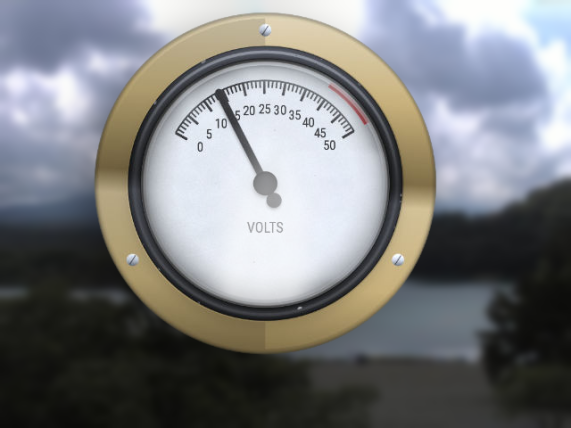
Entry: 14 V
